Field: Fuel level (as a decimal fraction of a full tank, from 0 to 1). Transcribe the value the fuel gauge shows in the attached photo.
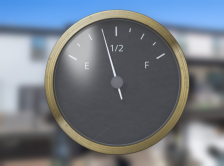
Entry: 0.375
